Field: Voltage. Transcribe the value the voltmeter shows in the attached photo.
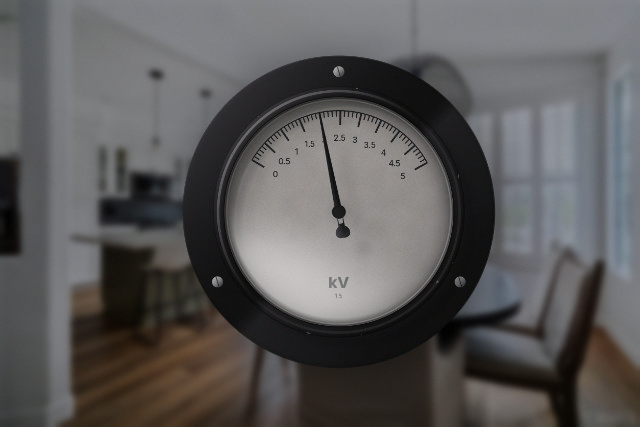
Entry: 2 kV
